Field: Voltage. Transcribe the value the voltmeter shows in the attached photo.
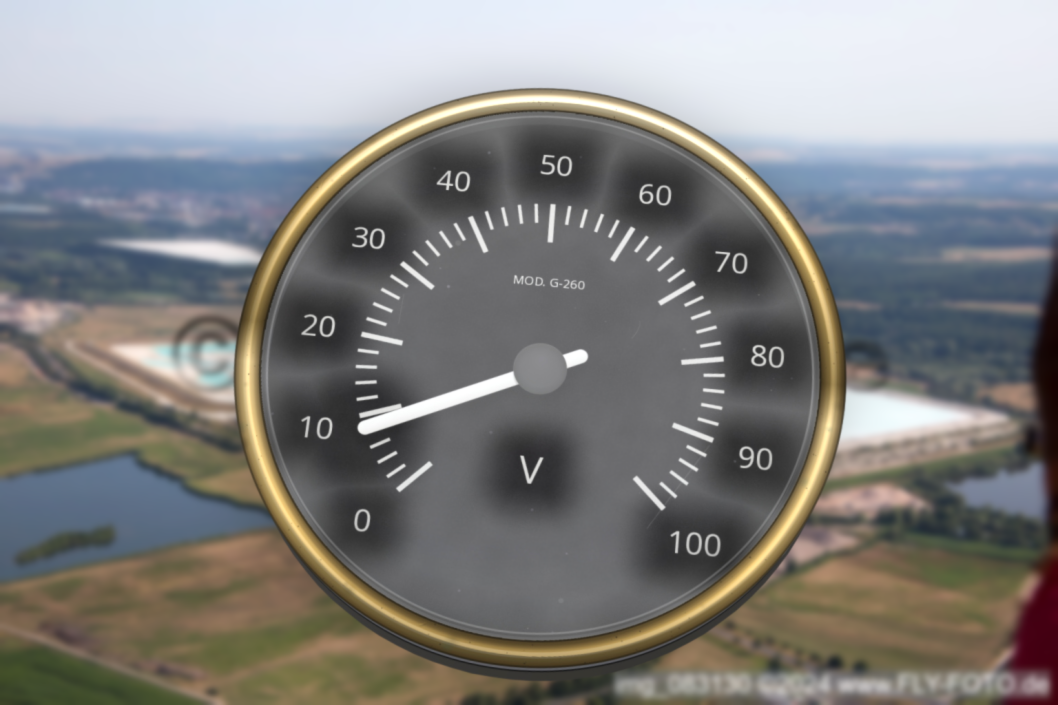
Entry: 8 V
